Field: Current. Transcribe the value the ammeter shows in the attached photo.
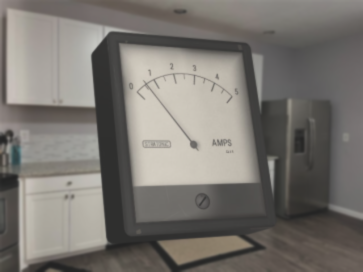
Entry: 0.5 A
